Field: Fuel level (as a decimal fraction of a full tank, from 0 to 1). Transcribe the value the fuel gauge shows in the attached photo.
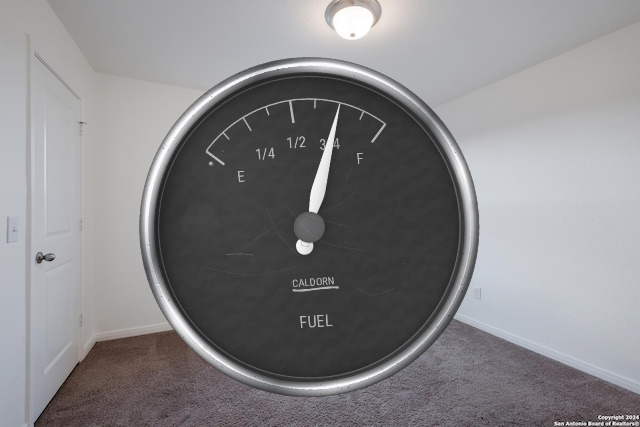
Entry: 0.75
